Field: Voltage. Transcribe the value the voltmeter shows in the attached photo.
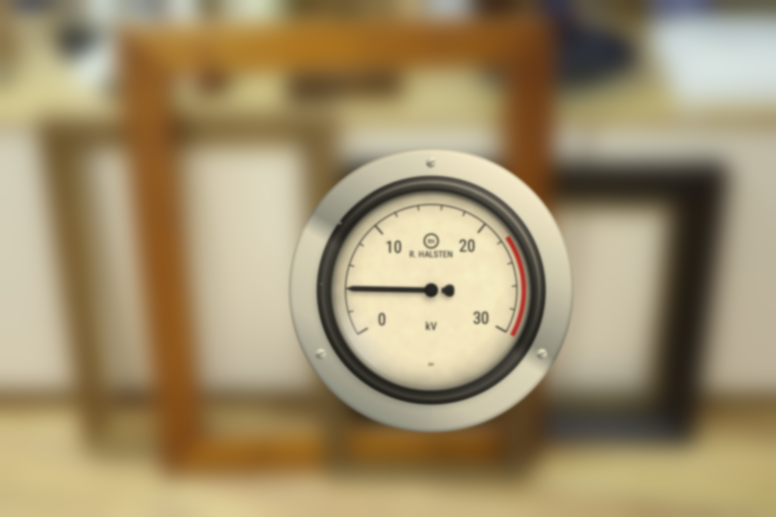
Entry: 4 kV
